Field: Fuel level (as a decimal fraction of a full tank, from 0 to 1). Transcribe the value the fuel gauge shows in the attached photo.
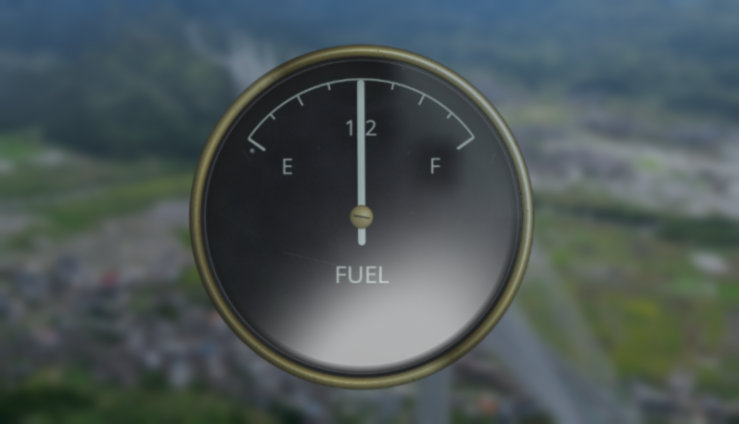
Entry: 0.5
